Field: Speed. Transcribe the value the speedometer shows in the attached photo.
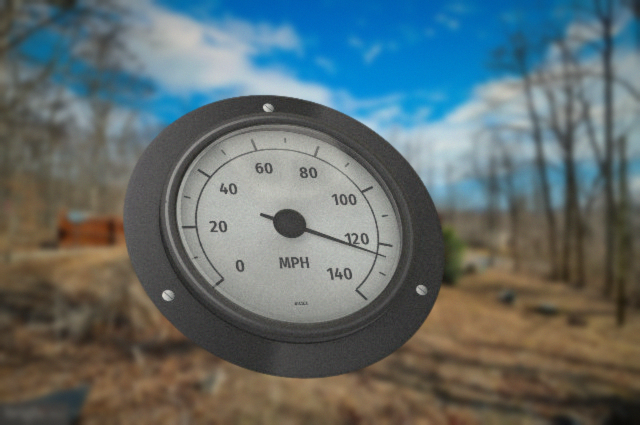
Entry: 125 mph
